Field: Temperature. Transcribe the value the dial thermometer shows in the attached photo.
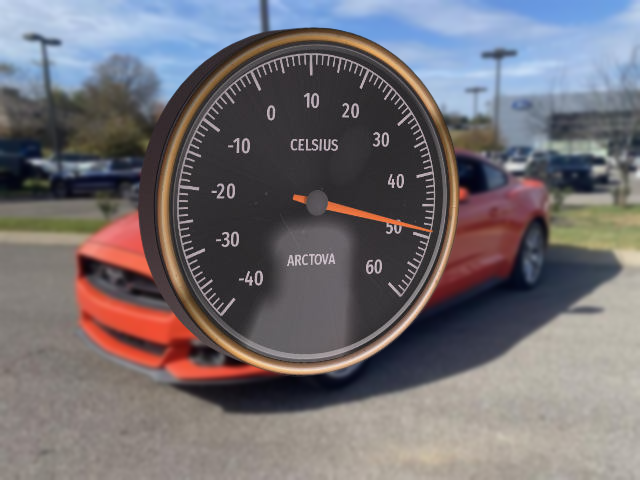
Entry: 49 °C
